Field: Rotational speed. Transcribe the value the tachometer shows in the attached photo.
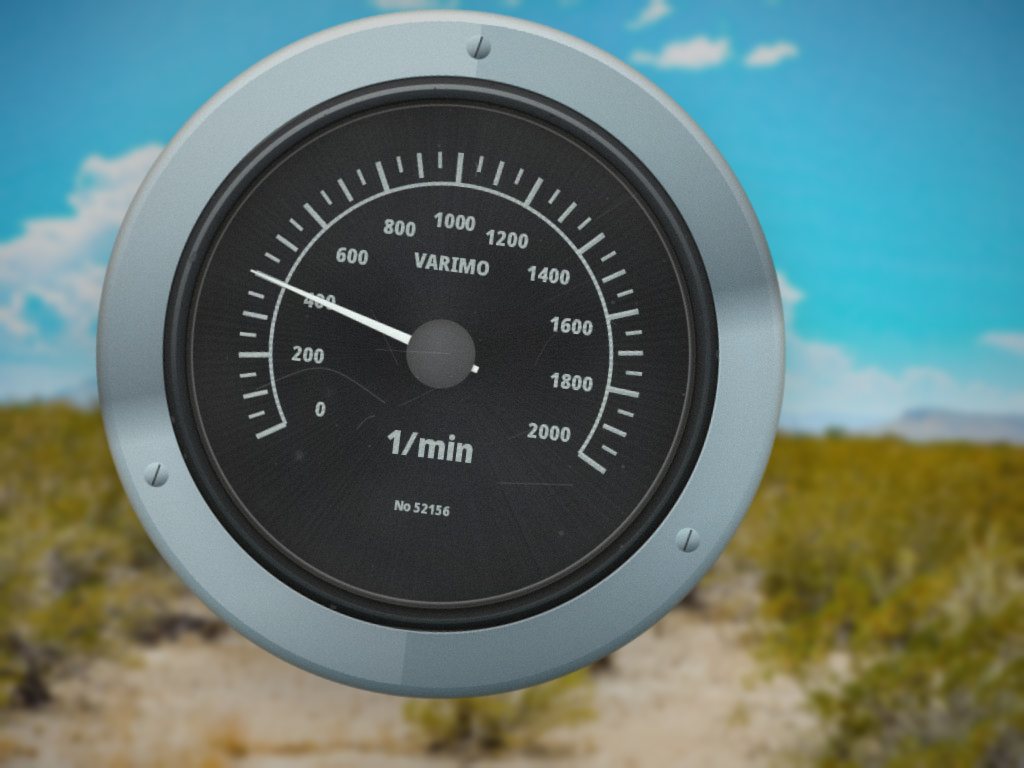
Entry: 400 rpm
